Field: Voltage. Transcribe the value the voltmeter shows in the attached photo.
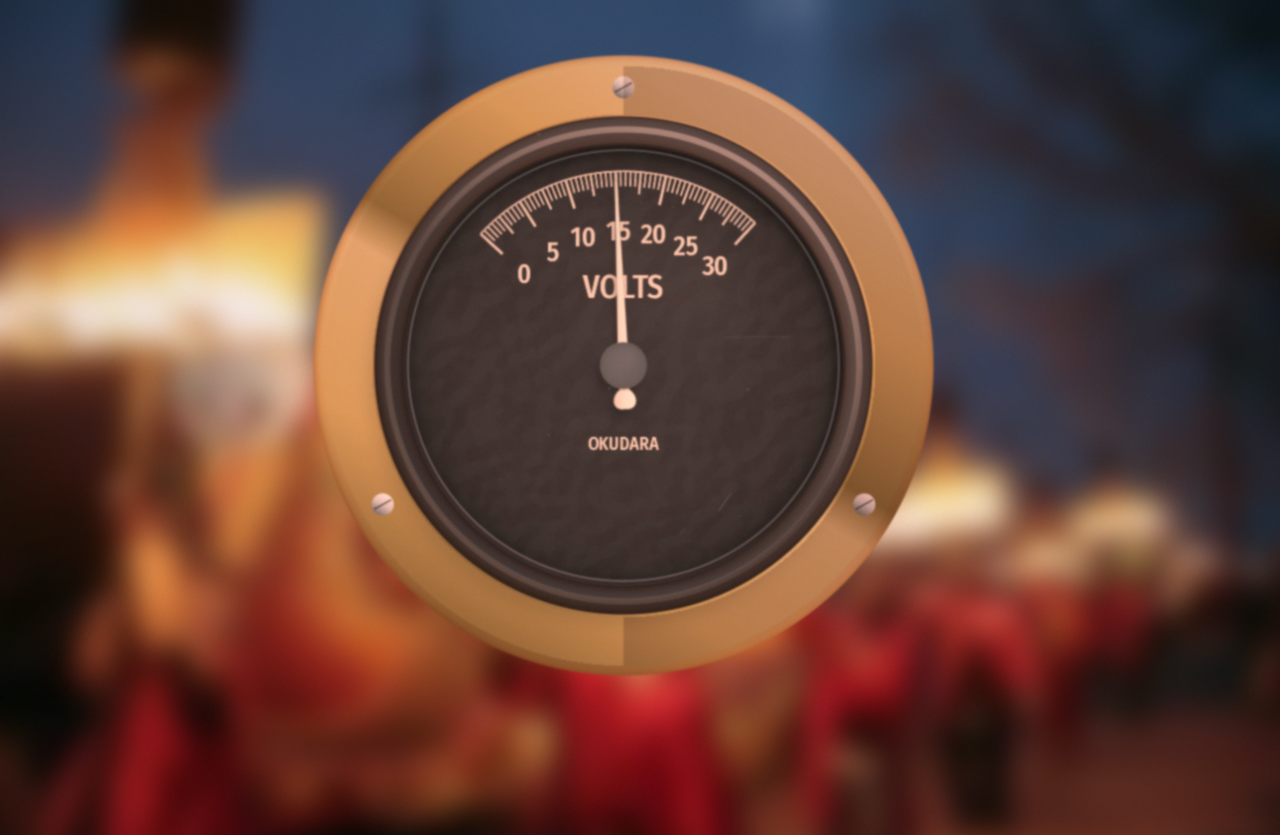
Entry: 15 V
